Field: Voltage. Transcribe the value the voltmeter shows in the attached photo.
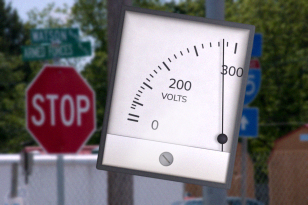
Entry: 285 V
